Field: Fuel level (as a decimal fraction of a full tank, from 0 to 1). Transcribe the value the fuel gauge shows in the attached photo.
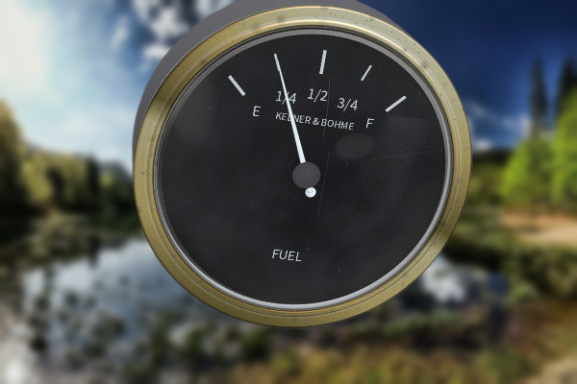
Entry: 0.25
